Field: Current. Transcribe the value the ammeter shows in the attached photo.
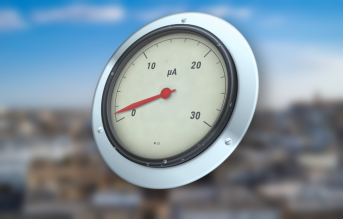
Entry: 1 µA
